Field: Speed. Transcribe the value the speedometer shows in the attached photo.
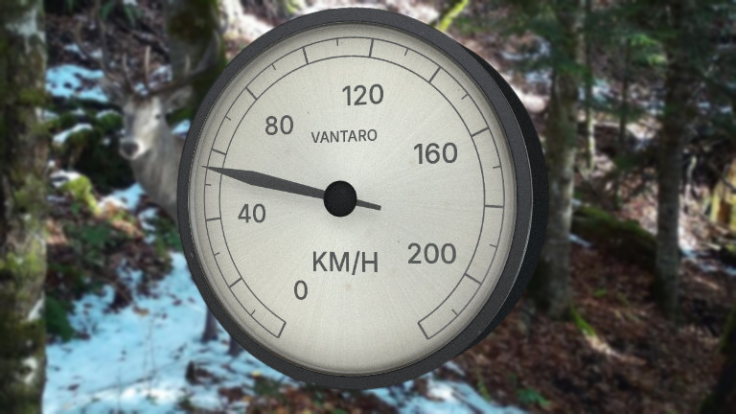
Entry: 55 km/h
